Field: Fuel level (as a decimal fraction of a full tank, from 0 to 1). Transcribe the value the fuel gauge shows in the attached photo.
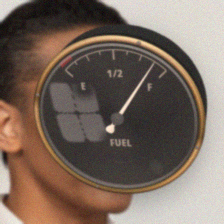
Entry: 0.875
